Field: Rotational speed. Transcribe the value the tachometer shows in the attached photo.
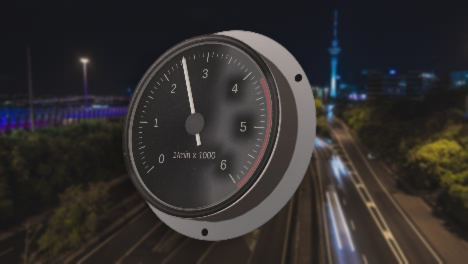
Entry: 2500 rpm
